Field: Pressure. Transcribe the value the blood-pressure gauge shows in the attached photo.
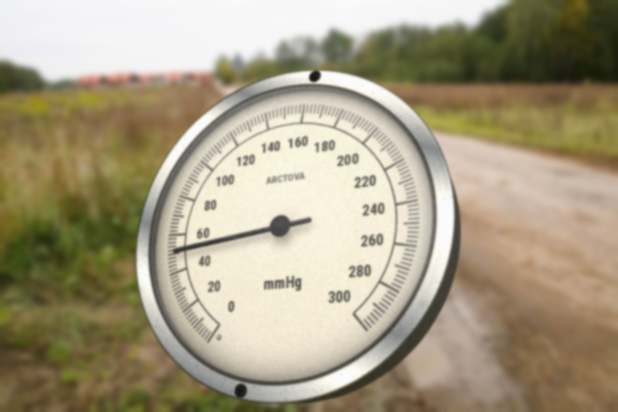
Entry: 50 mmHg
